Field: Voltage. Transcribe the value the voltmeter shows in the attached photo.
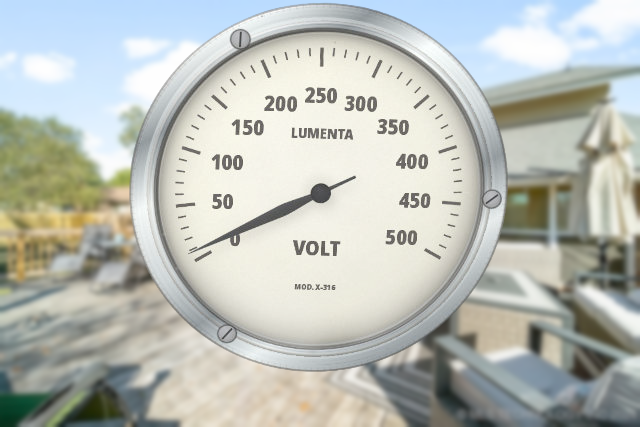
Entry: 10 V
